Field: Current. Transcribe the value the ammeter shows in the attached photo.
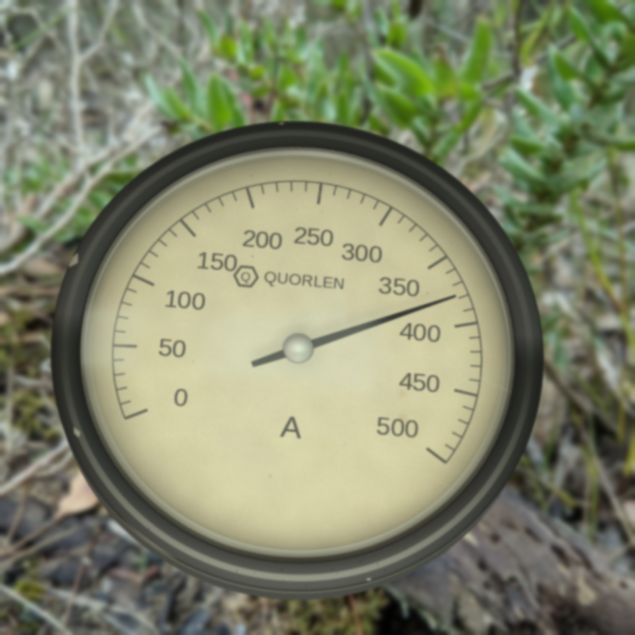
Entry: 380 A
